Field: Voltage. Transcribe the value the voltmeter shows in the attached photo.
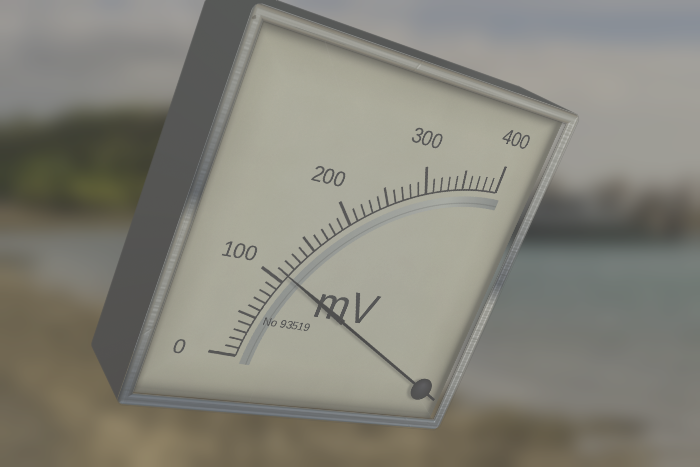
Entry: 110 mV
